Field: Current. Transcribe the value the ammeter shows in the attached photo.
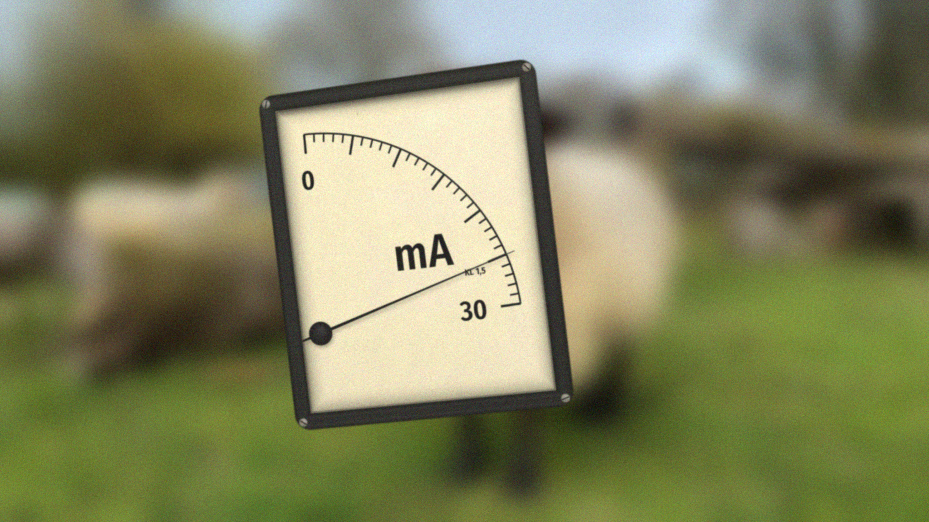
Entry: 25 mA
